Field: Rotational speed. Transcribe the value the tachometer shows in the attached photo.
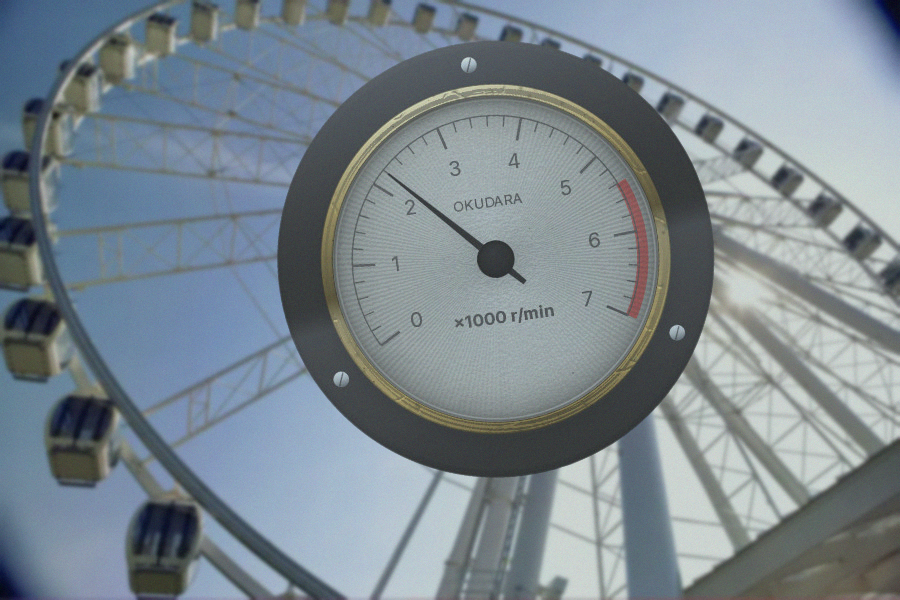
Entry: 2200 rpm
